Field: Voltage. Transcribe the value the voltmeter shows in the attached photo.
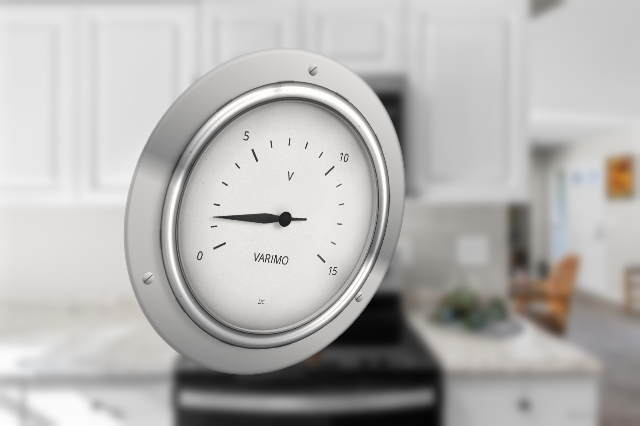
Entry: 1.5 V
